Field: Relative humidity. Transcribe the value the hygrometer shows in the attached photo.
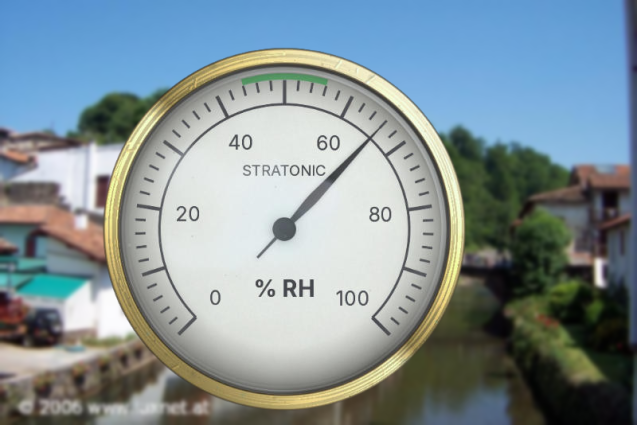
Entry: 66 %
